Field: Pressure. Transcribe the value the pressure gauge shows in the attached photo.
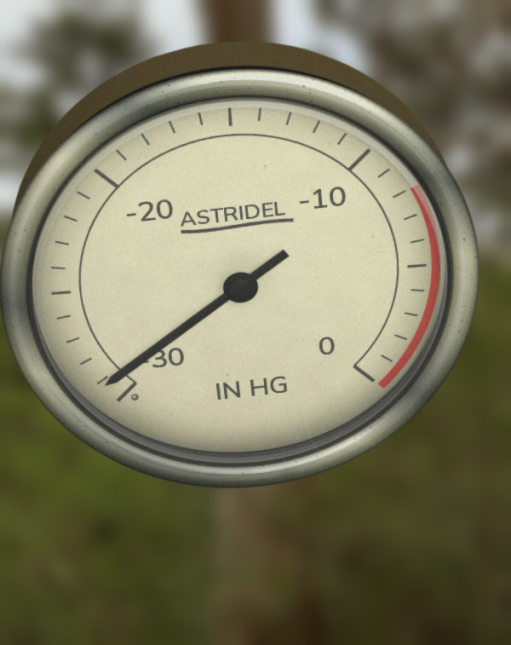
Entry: -29 inHg
